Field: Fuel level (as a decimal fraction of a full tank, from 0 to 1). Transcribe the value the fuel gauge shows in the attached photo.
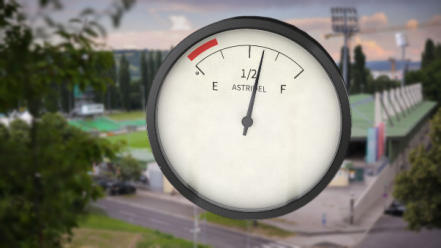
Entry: 0.625
